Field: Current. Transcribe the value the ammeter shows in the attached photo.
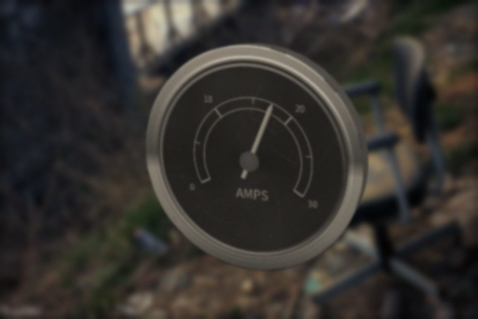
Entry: 17.5 A
